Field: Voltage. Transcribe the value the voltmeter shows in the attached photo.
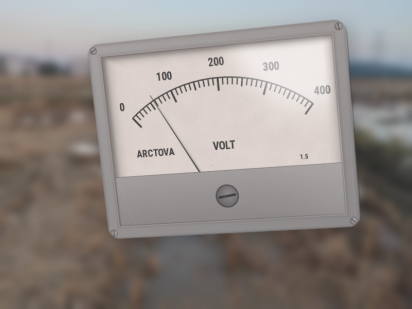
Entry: 60 V
